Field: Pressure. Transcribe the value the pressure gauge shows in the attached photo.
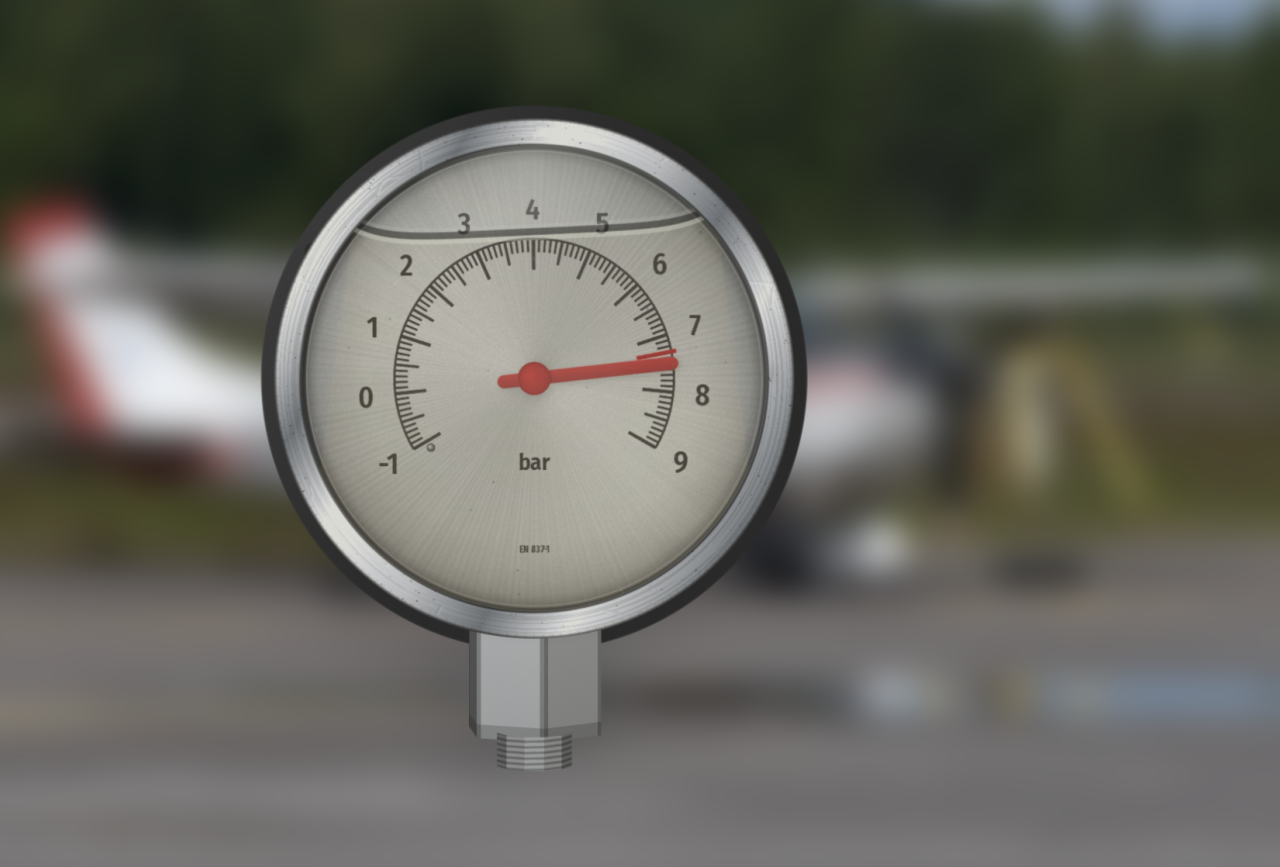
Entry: 7.5 bar
